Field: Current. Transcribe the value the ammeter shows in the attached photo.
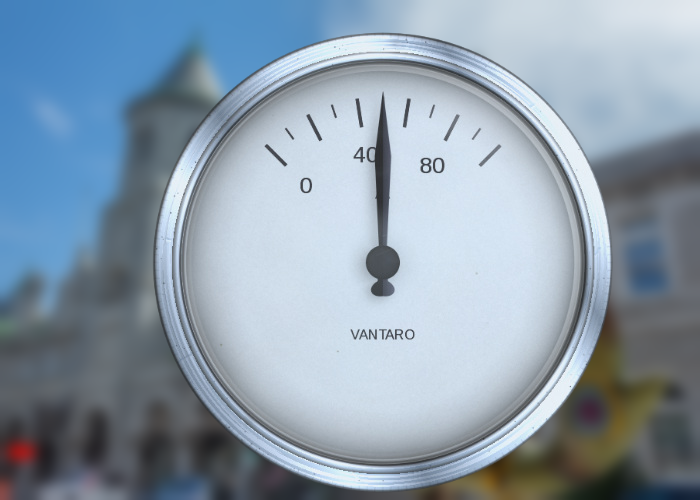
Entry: 50 A
